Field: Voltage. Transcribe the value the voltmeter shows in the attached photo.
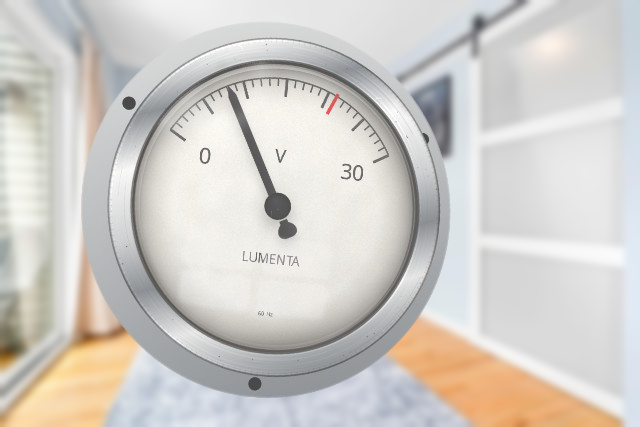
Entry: 8 V
